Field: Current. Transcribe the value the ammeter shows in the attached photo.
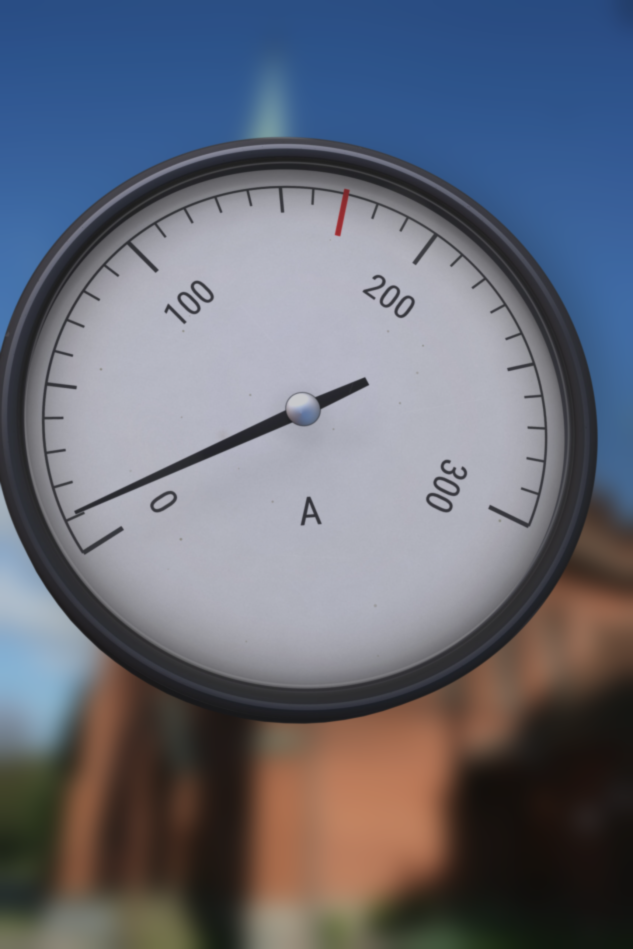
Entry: 10 A
